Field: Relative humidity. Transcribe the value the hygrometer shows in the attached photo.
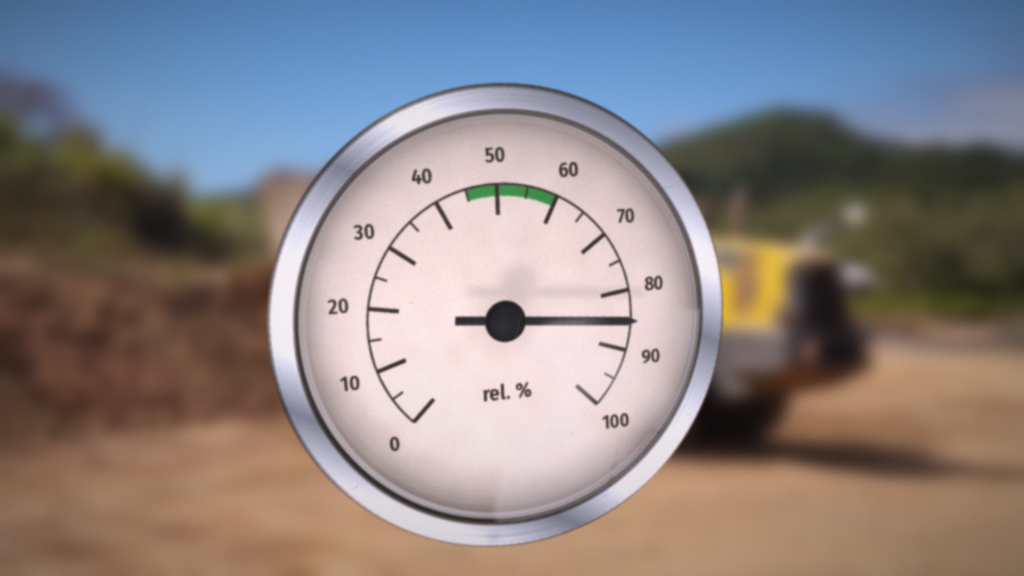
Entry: 85 %
